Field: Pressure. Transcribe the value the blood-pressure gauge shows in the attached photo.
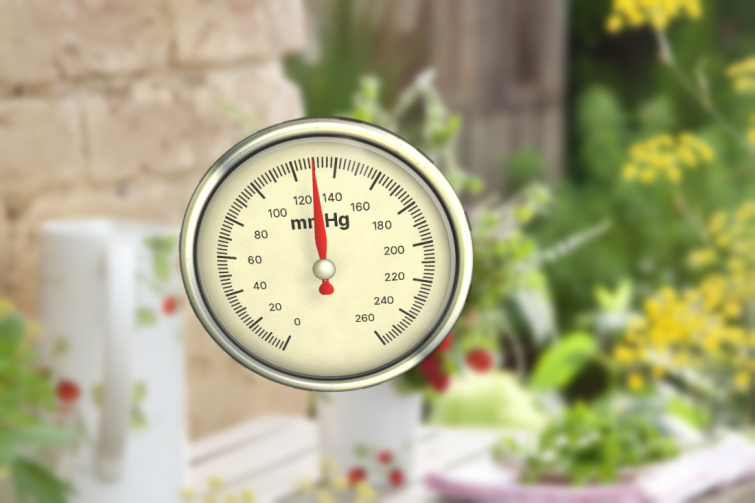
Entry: 130 mmHg
